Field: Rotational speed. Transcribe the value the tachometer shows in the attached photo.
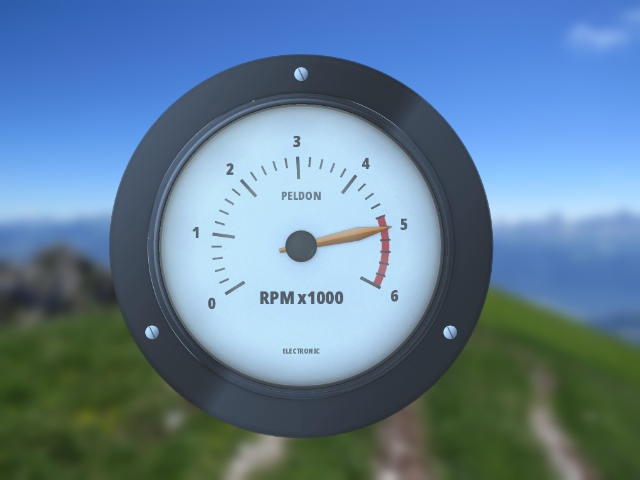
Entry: 5000 rpm
